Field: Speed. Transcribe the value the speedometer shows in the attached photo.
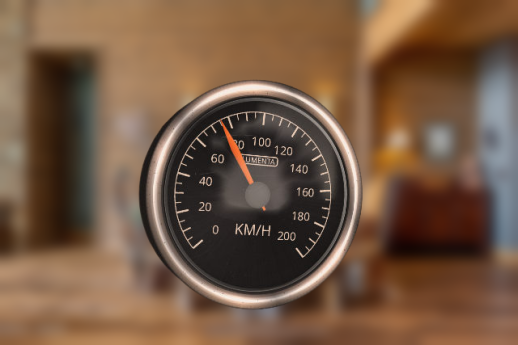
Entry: 75 km/h
